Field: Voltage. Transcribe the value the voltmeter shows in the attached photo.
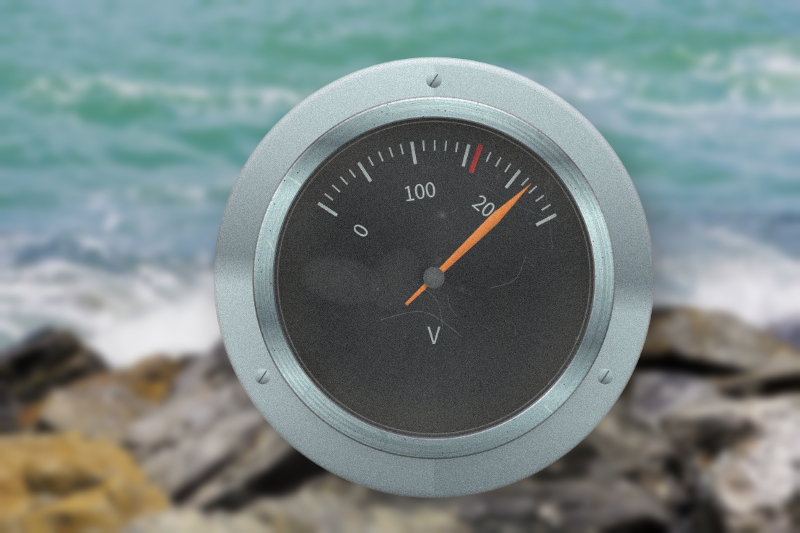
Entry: 215 V
